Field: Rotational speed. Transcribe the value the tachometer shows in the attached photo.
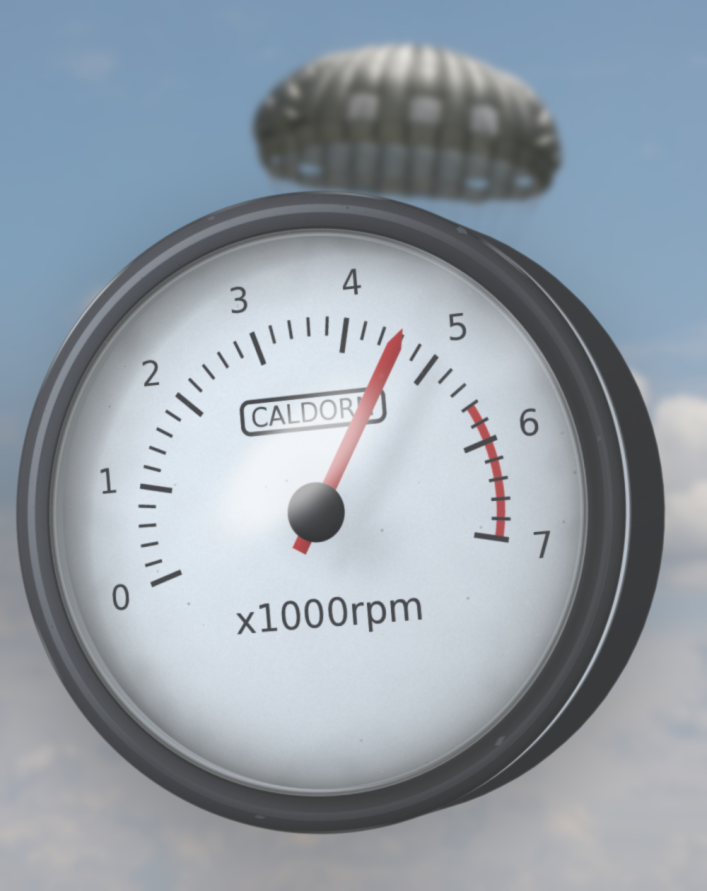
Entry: 4600 rpm
